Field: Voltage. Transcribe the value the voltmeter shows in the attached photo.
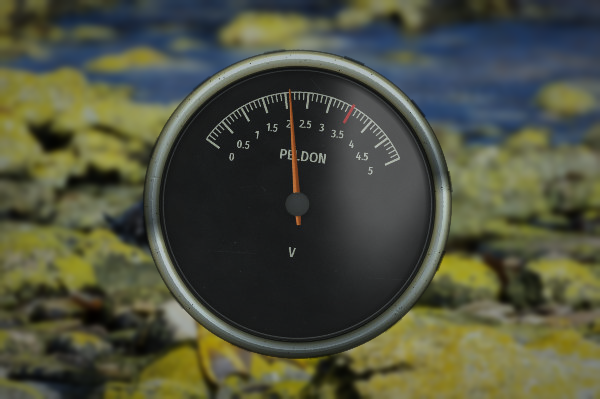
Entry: 2.1 V
